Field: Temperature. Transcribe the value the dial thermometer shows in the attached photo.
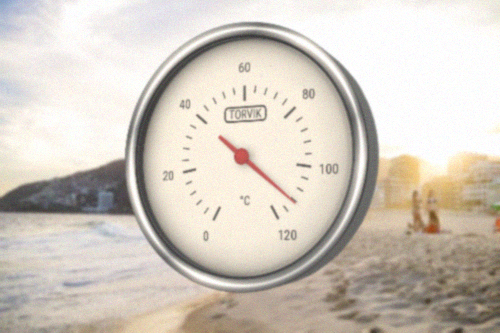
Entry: 112 °C
